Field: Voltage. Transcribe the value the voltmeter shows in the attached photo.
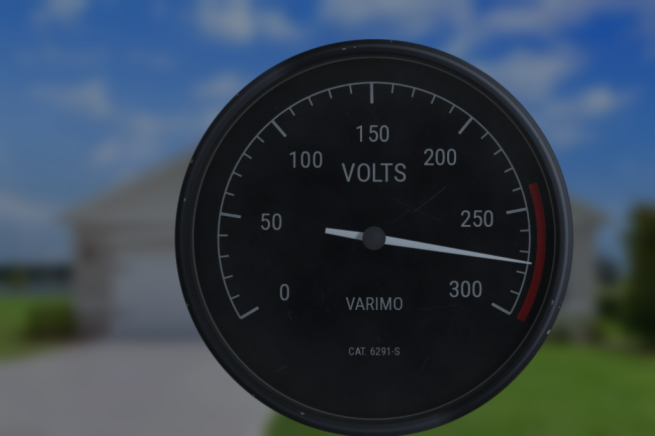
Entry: 275 V
